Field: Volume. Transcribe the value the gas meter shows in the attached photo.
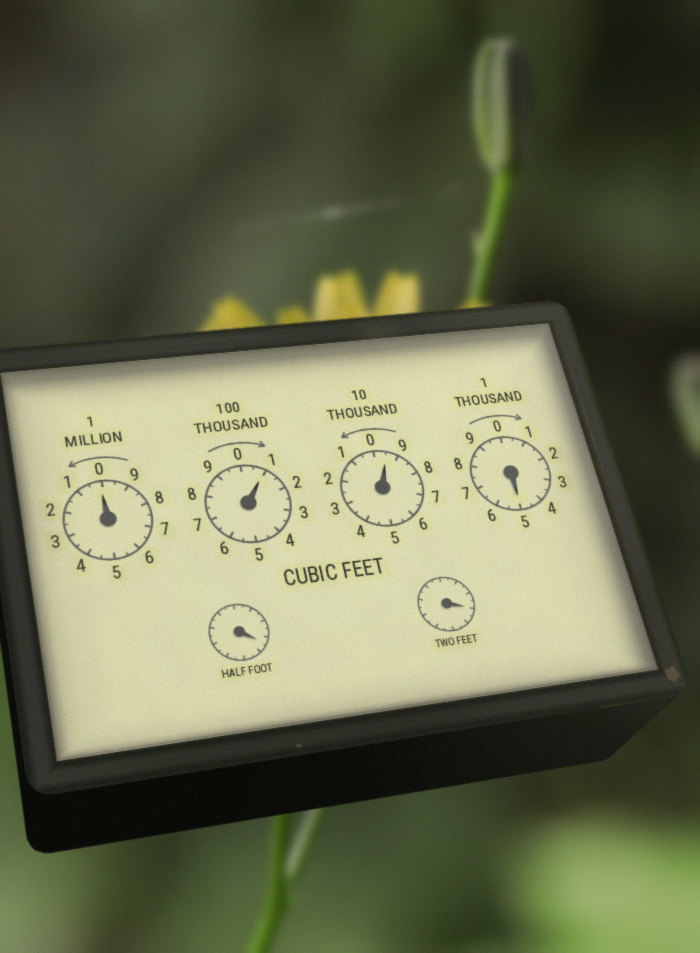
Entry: 9500 ft³
